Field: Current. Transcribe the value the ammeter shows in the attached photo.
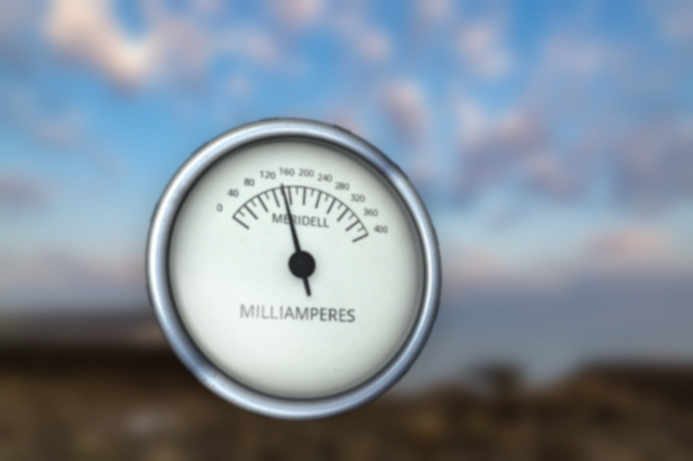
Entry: 140 mA
